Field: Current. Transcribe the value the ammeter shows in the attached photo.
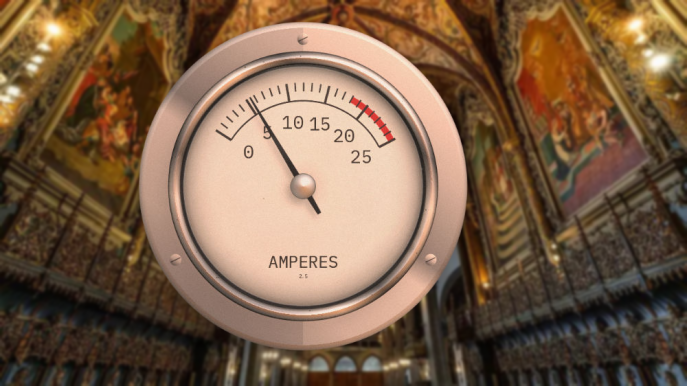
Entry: 5.5 A
